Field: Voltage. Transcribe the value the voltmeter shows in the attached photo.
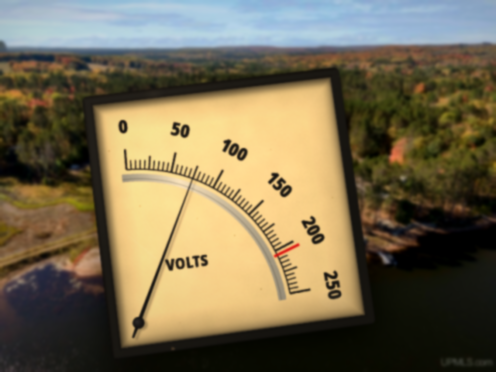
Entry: 75 V
